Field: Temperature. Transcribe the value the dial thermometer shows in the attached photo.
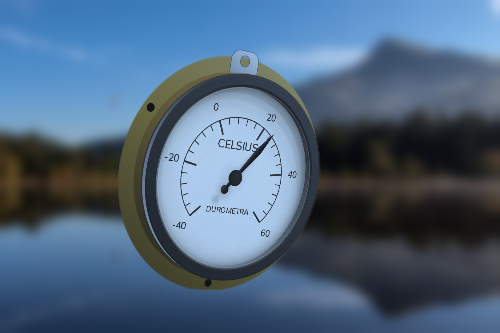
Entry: 24 °C
